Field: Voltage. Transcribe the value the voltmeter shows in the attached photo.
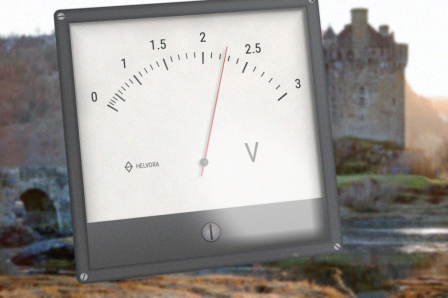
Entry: 2.25 V
